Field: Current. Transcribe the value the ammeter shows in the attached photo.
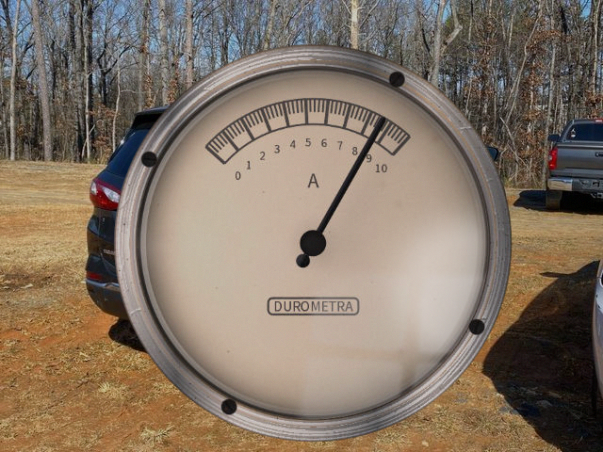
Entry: 8.6 A
